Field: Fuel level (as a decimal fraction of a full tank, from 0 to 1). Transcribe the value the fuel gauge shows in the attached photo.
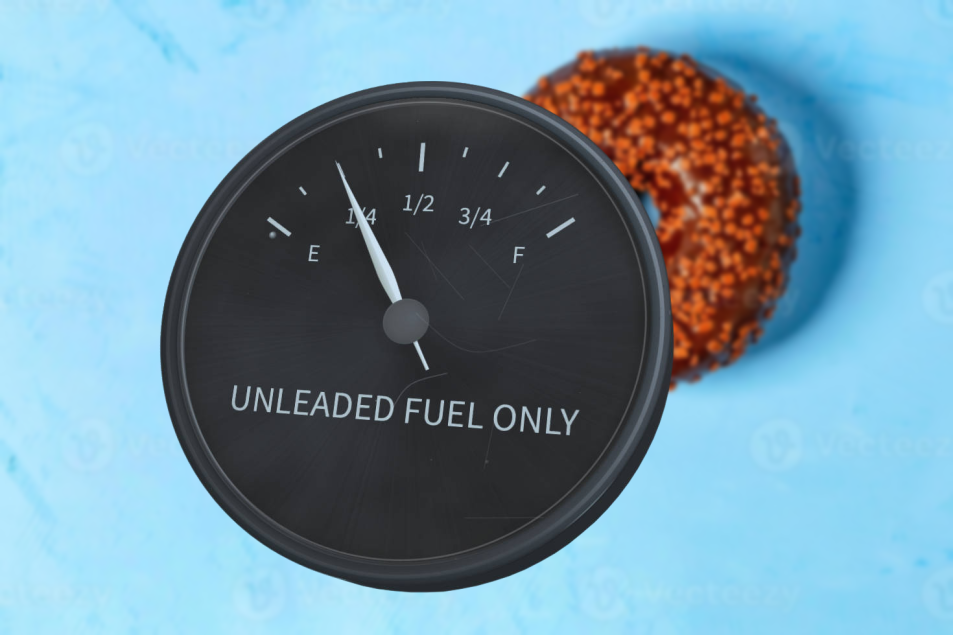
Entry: 0.25
